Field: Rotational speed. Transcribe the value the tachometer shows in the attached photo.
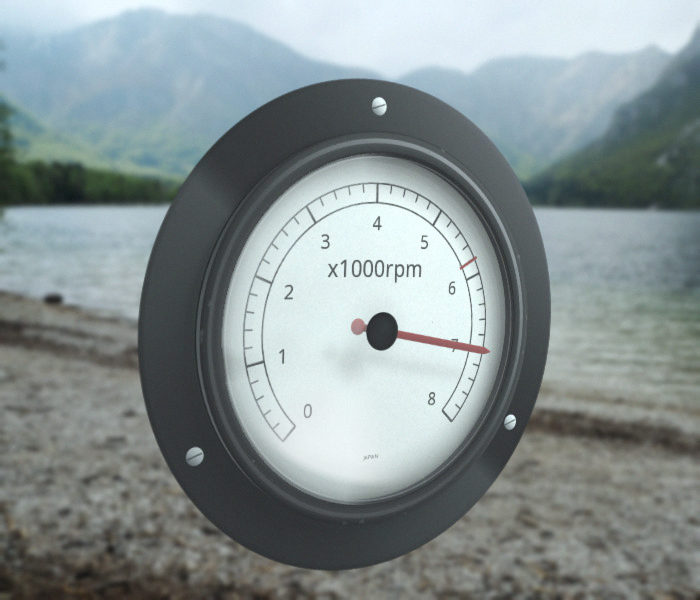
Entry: 7000 rpm
